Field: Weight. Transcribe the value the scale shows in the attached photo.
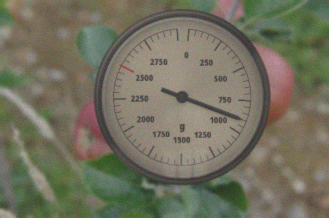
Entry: 900 g
